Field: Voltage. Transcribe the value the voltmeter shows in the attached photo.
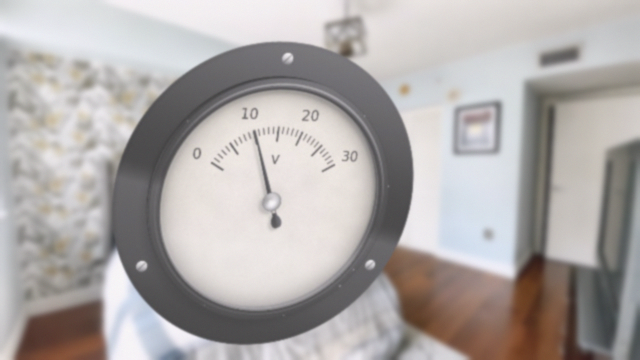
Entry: 10 V
